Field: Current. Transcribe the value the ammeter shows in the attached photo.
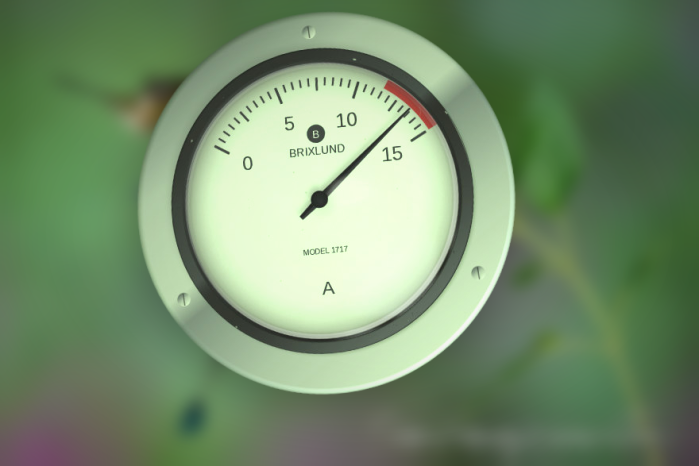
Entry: 13.5 A
